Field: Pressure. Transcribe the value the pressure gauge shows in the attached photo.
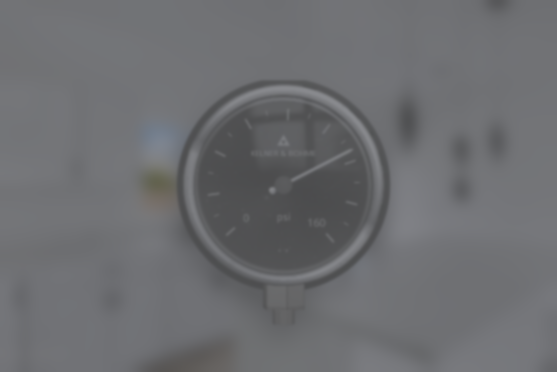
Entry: 115 psi
